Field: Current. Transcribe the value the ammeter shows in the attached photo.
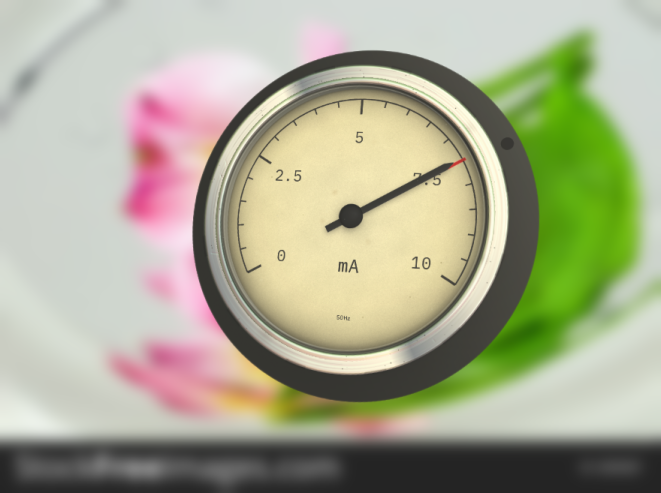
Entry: 7.5 mA
